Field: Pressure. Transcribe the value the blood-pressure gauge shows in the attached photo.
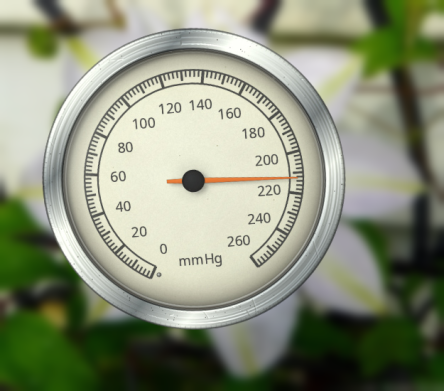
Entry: 212 mmHg
